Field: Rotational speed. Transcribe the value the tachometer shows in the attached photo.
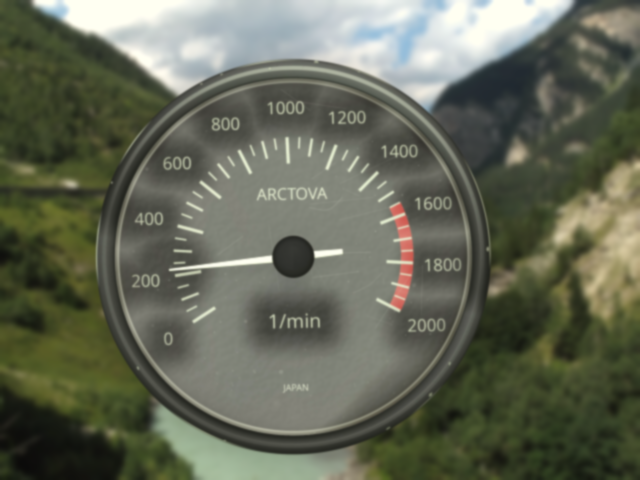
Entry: 225 rpm
